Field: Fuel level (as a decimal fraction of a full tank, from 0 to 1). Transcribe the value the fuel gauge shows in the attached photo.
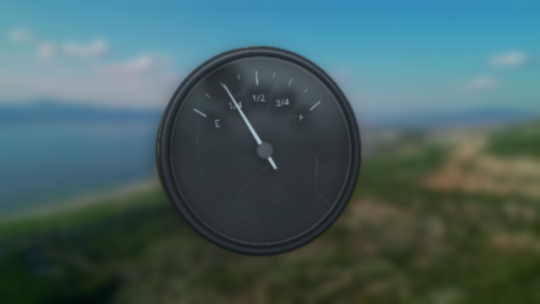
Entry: 0.25
